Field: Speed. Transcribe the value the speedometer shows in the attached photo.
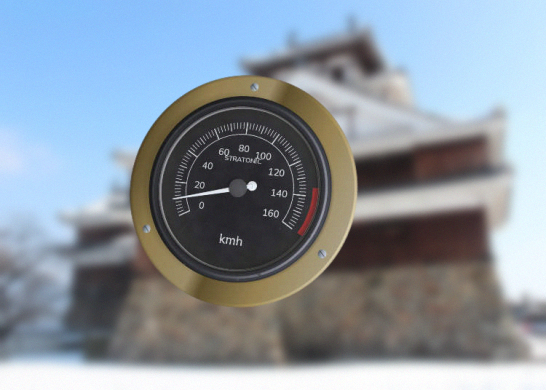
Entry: 10 km/h
